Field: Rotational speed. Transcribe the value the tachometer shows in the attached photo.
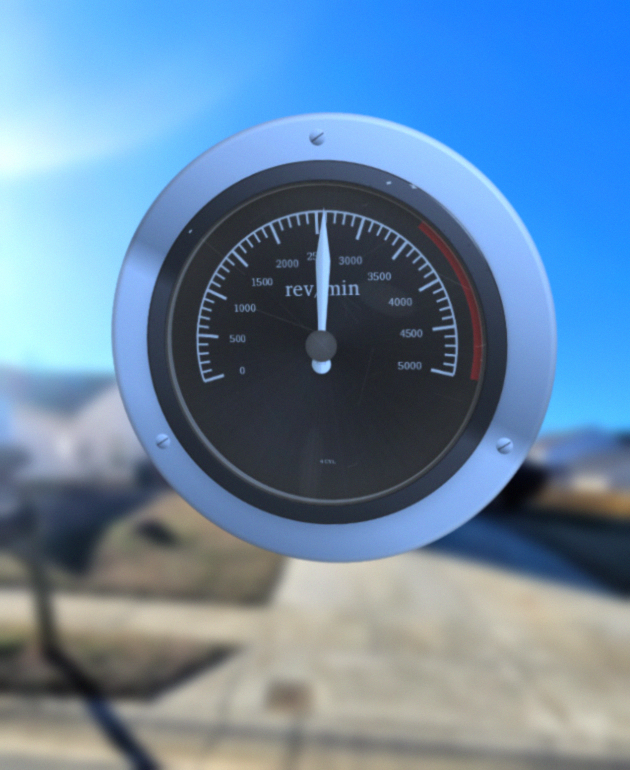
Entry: 2600 rpm
